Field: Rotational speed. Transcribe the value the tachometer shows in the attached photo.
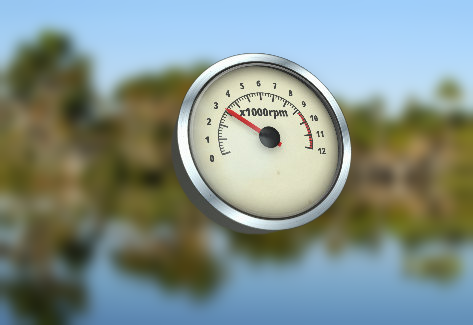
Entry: 3000 rpm
